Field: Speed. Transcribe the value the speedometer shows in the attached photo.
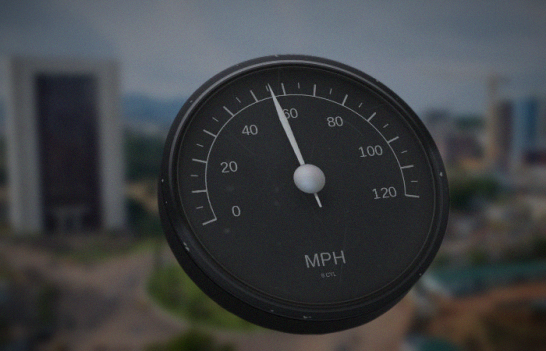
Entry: 55 mph
